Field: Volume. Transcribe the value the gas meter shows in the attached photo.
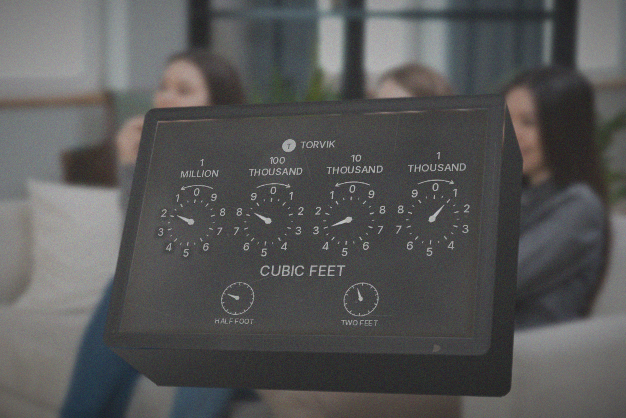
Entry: 183100 ft³
